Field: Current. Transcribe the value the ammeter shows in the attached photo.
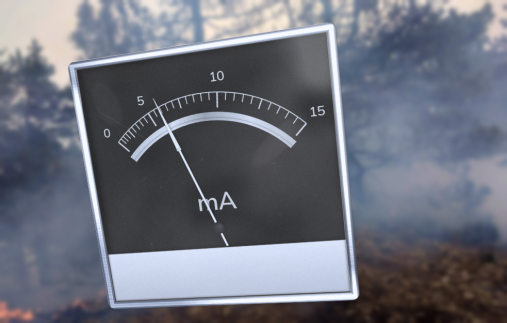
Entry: 6 mA
